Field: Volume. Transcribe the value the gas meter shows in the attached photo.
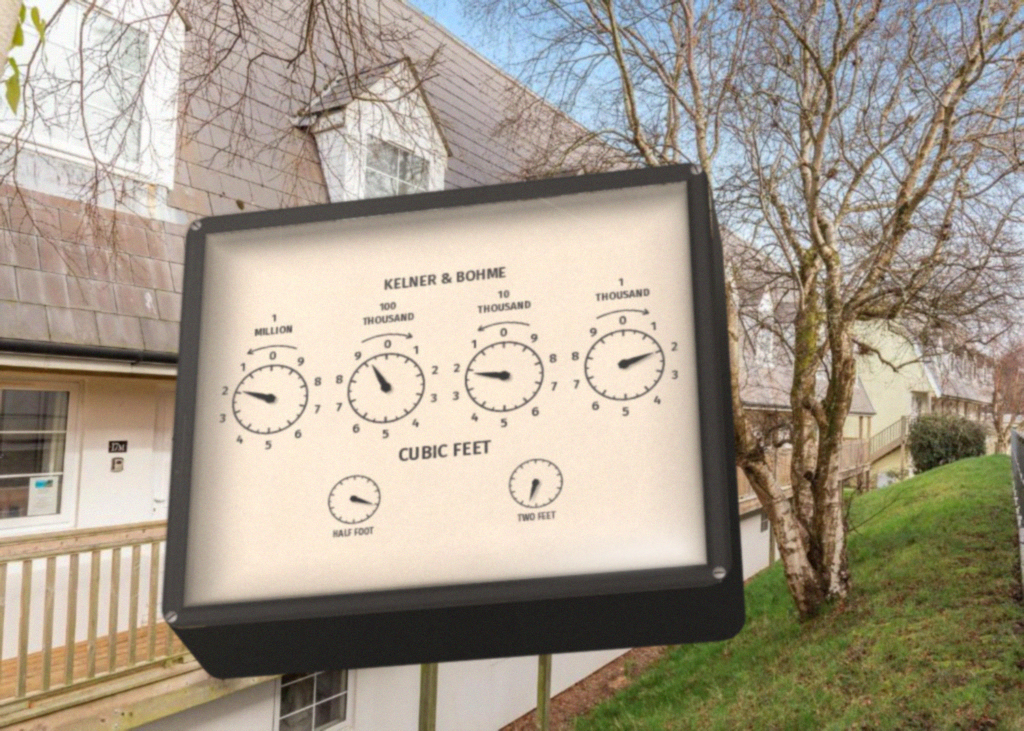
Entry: 192200 ft³
